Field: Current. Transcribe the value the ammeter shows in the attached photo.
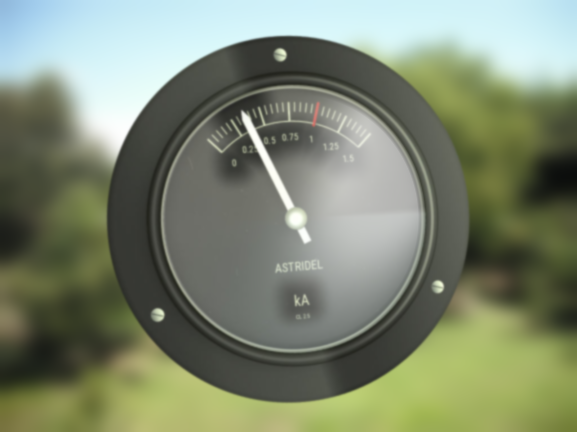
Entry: 0.35 kA
